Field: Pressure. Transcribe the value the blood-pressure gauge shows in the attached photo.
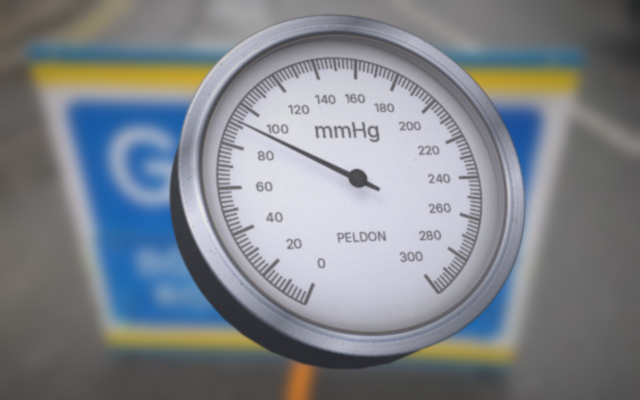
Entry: 90 mmHg
